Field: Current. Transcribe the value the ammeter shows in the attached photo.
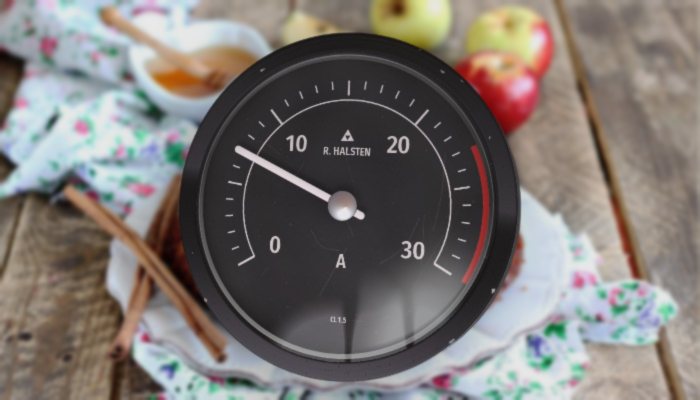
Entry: 7 A
